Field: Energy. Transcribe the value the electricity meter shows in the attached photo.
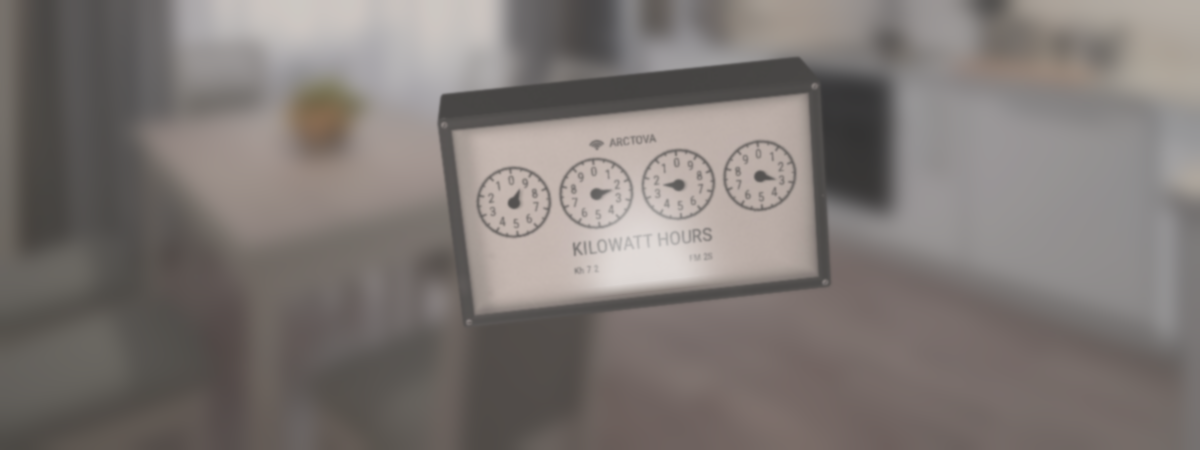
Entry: 9223 kWh
